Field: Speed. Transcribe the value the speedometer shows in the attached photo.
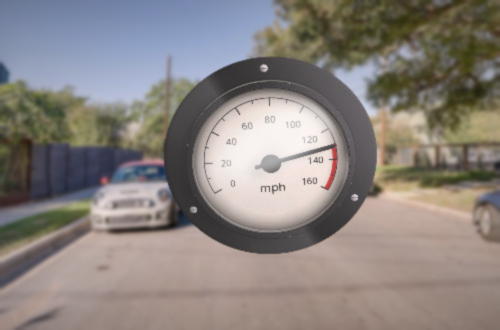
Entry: 130 mph
